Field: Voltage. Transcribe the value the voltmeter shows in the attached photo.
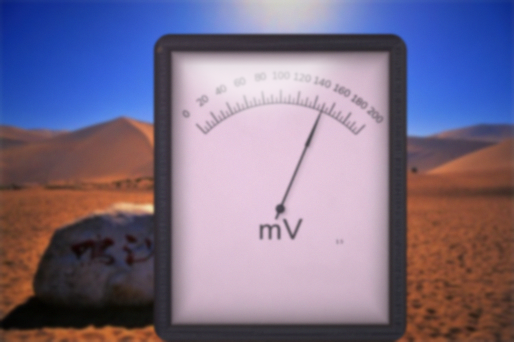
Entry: 150 mV
